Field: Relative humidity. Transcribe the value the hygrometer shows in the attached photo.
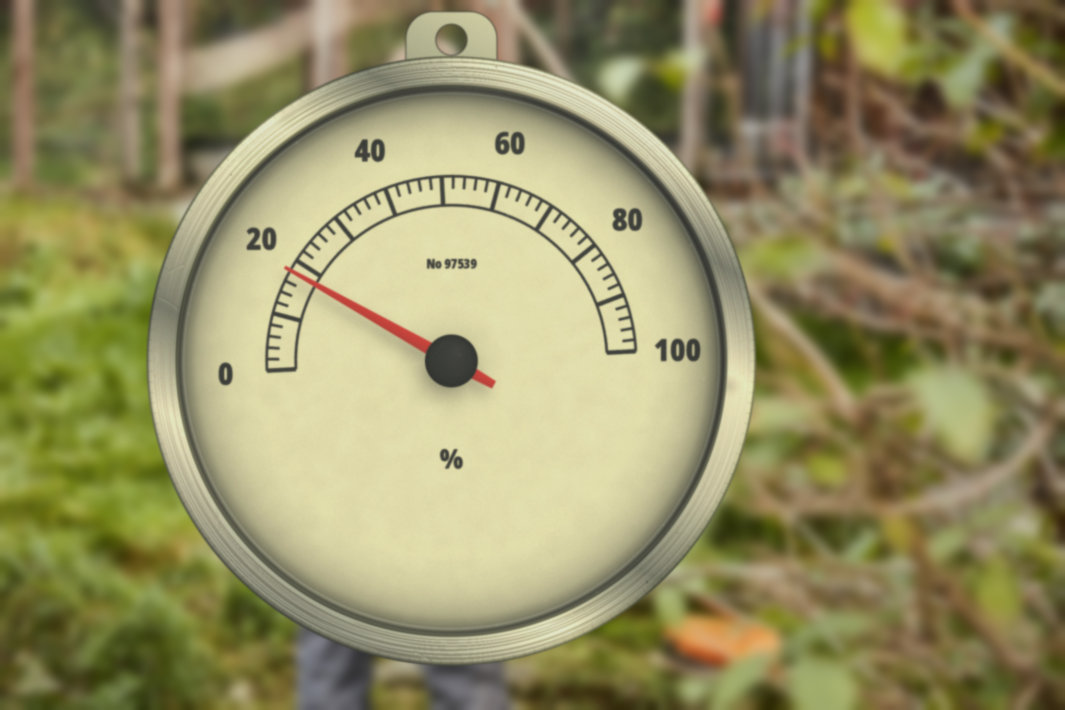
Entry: 18 %
